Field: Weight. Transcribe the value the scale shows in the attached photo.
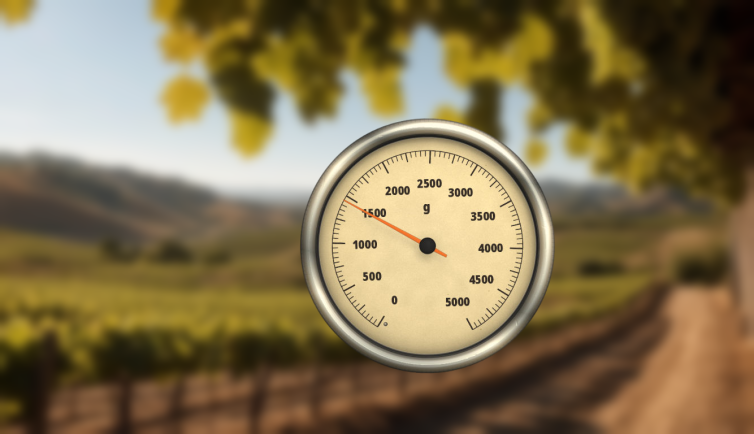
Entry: 1450 g
